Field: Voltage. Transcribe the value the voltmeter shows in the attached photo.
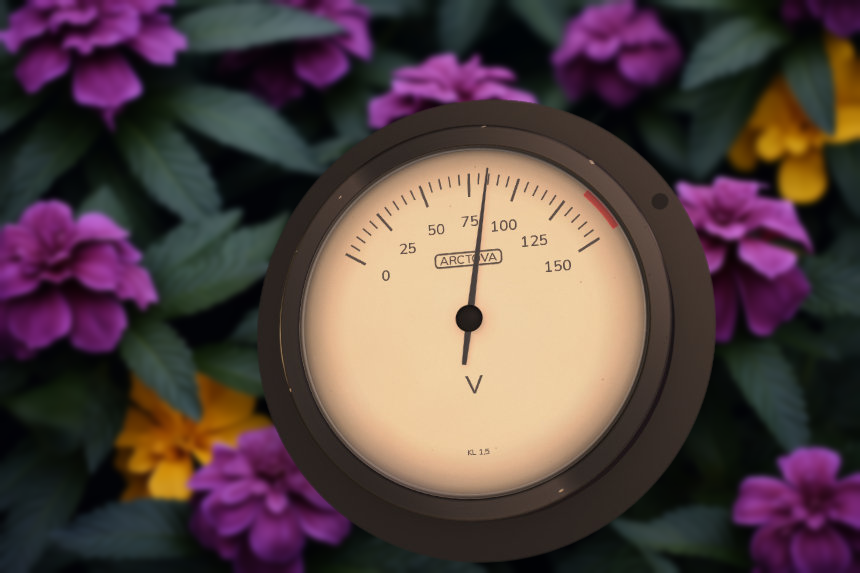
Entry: 85 V
